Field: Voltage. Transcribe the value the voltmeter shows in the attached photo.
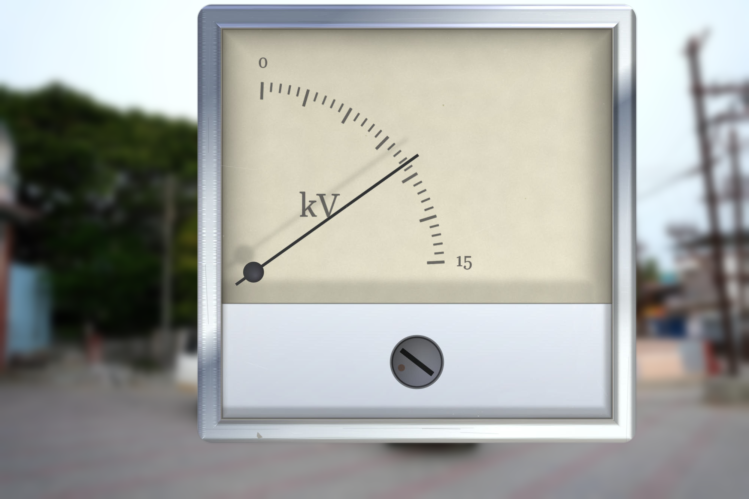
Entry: 9.25 kV
